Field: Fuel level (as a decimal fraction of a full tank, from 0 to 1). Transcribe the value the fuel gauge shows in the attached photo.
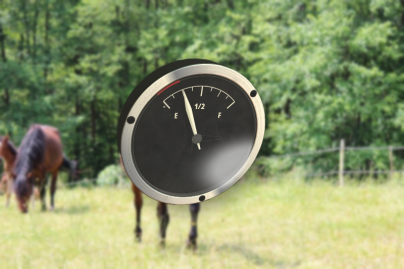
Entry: 0.25
